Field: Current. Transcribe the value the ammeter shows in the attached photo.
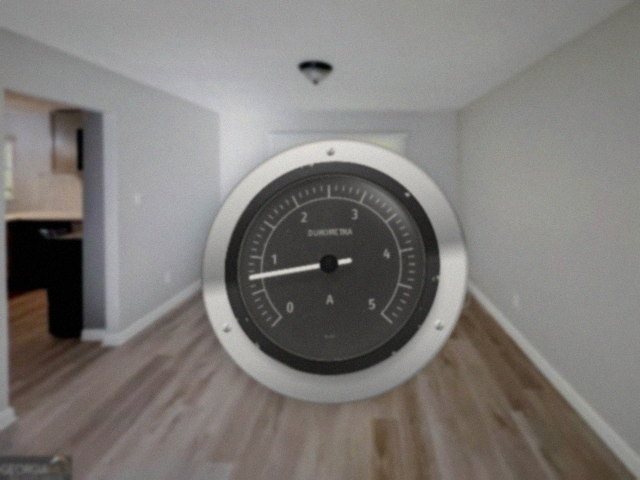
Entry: 0.7 A
